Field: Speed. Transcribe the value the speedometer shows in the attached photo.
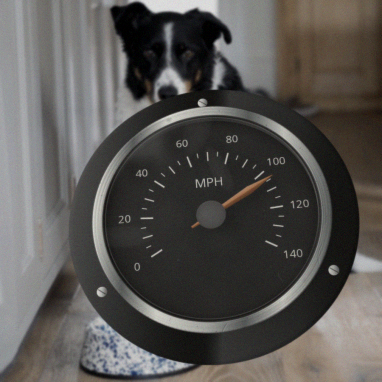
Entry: 105 mph
